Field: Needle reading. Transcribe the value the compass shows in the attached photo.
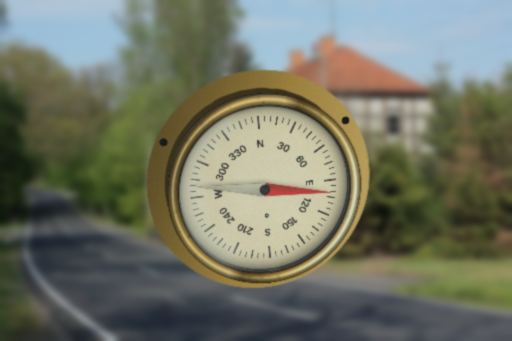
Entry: 100 °
